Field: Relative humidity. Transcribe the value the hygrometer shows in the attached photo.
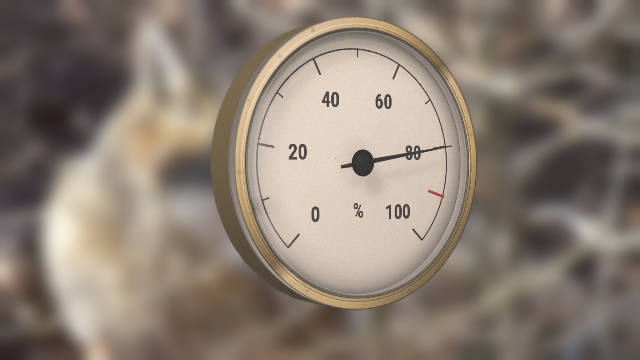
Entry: 80 %
